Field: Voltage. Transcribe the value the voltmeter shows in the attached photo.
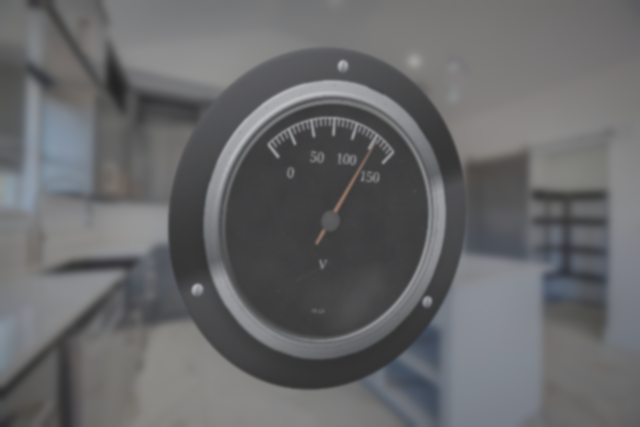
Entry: 125 V
